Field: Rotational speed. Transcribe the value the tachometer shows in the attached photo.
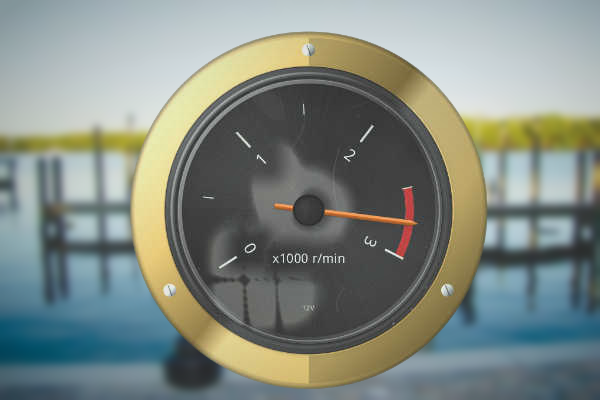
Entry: 2750 rpm
